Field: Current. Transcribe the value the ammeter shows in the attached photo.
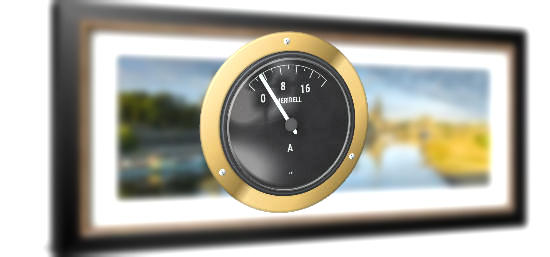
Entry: 3 A
